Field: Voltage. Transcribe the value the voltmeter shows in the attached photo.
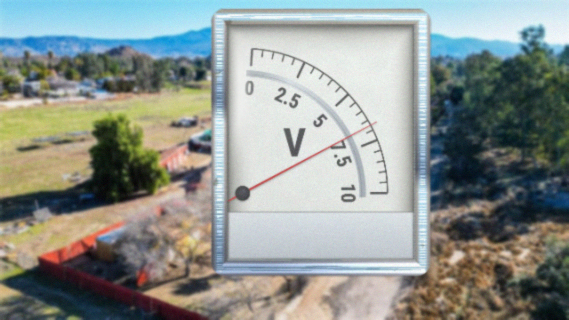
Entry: 6.75 V
